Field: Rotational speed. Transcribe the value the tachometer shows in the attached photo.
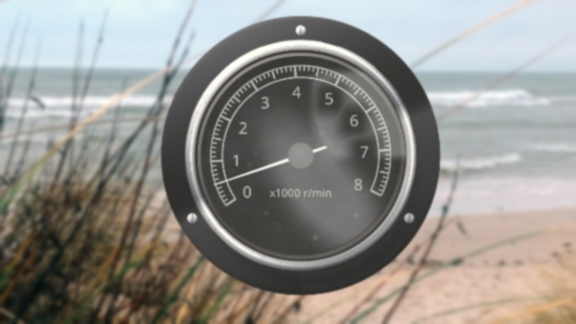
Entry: 500 rpm
